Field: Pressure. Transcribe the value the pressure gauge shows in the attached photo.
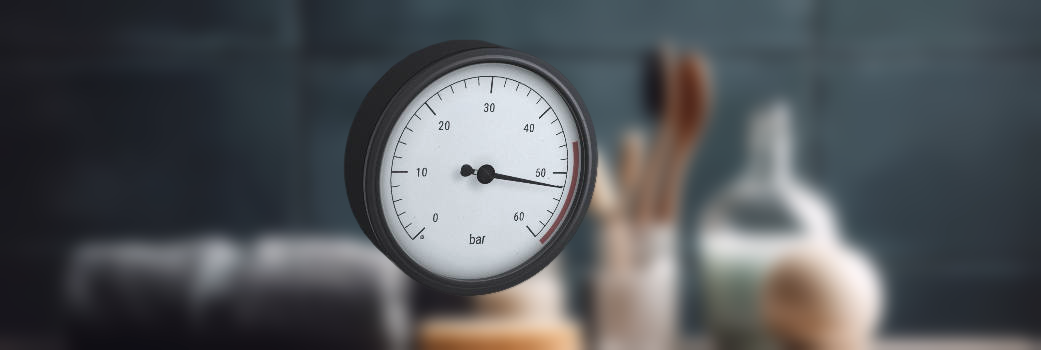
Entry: 52 bar
